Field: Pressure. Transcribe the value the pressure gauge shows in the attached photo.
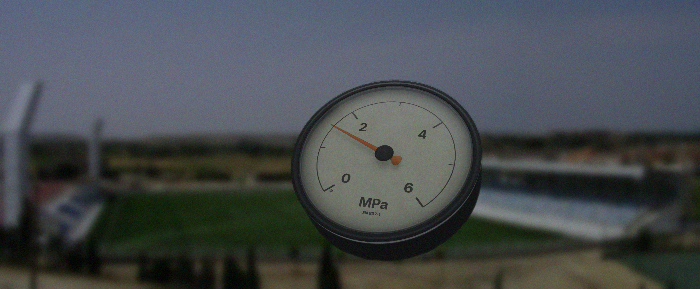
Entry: 1.5 MPa
